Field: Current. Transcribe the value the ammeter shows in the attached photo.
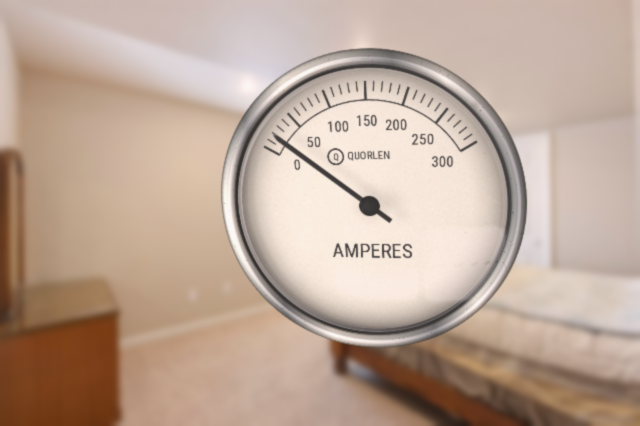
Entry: 20 A
